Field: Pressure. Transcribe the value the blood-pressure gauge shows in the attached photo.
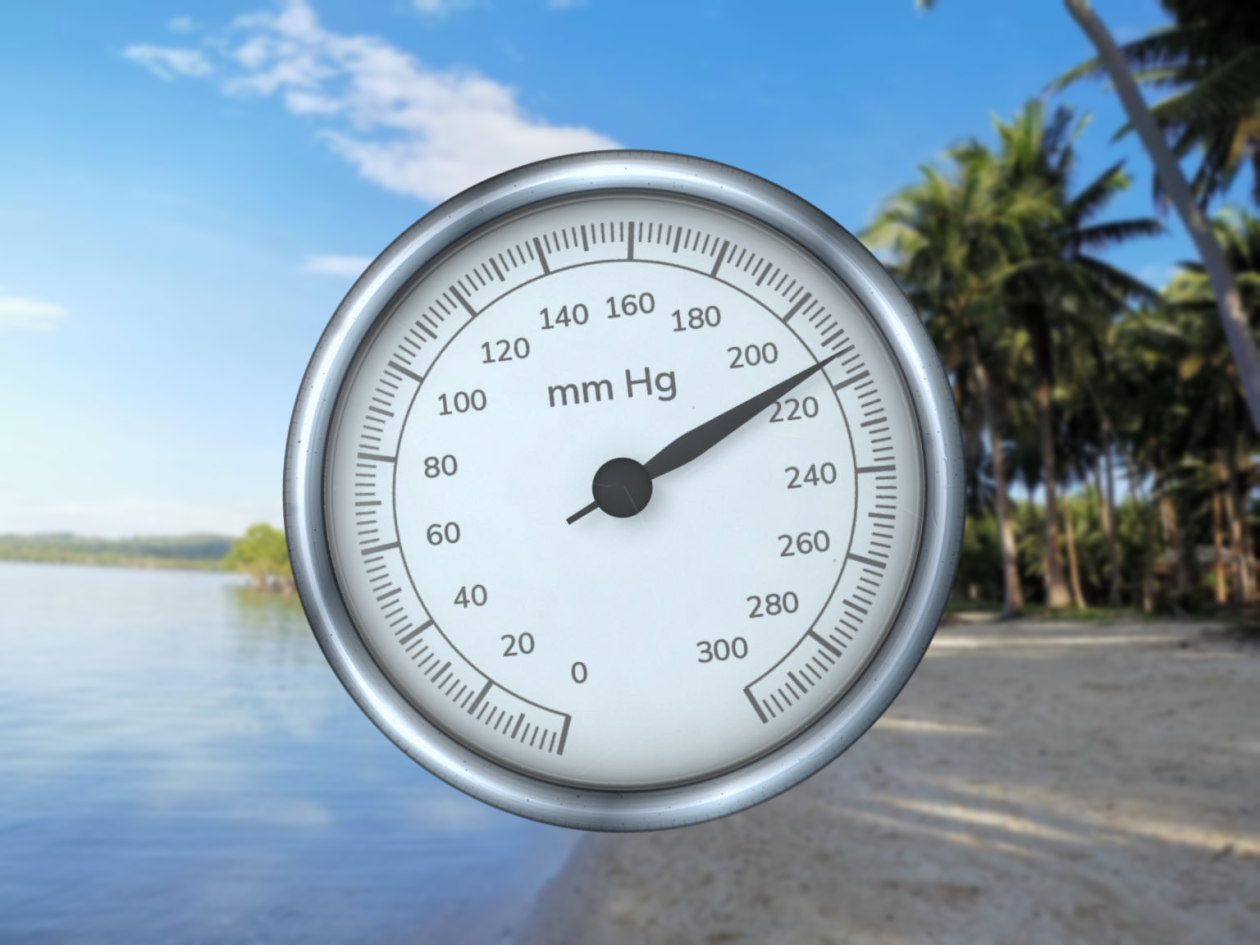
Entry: 214 mmHg
